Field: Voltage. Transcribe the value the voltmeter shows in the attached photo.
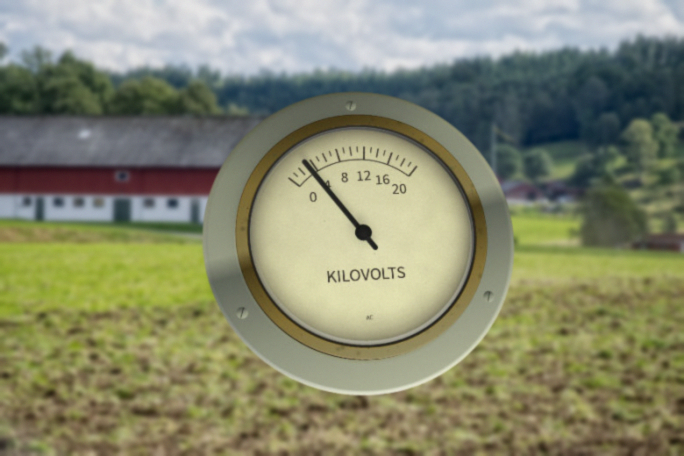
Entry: 3 kV
